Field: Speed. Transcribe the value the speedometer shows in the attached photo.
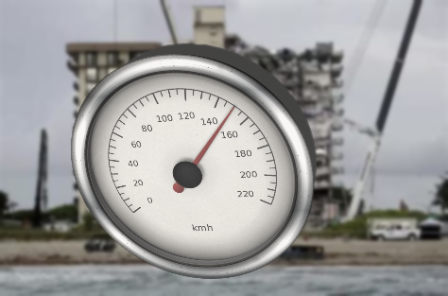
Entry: 150 km/h
